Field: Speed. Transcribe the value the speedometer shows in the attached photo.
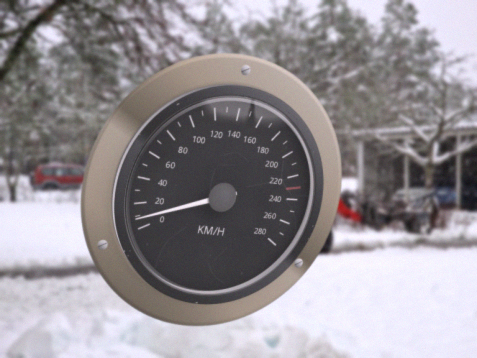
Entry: 10 km/h
